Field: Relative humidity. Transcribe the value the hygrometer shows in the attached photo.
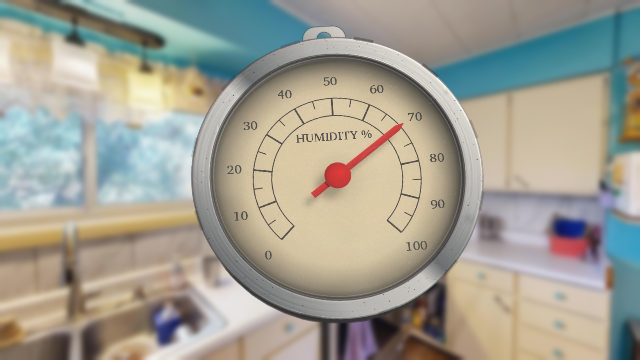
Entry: 70 %
